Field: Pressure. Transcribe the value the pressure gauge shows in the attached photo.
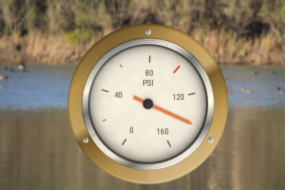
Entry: 140 psi
